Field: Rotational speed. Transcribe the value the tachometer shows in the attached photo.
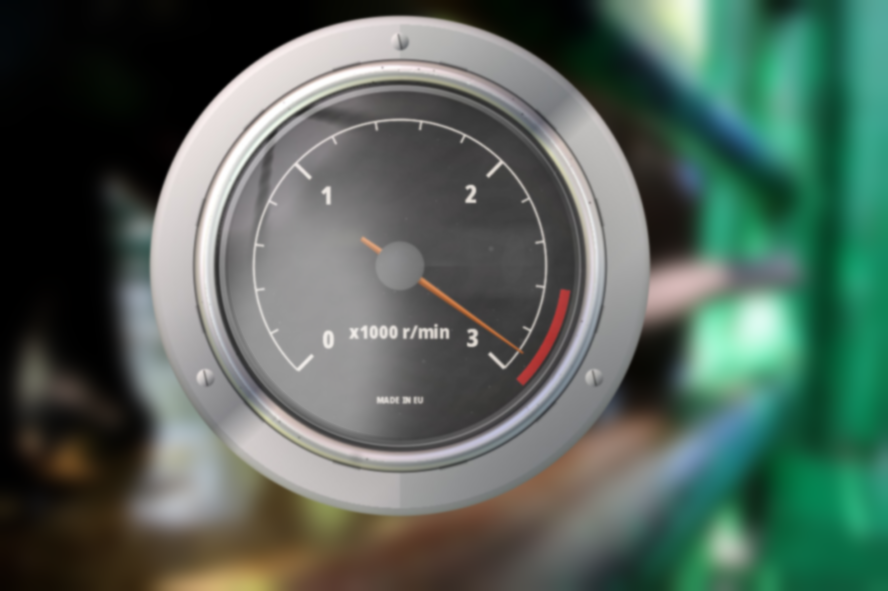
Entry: 2900 rpm
